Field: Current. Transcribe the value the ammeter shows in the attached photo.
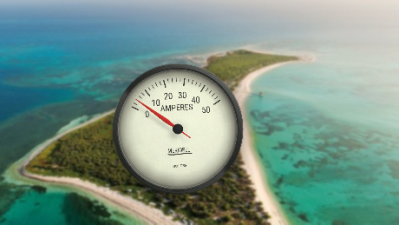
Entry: 4 A
